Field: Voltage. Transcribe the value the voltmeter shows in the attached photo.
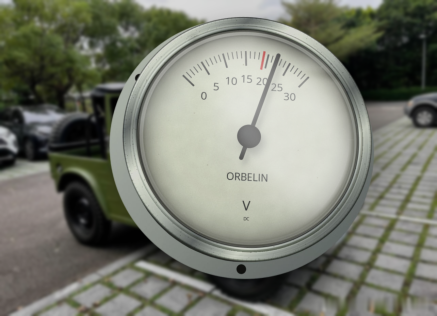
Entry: 22 V
